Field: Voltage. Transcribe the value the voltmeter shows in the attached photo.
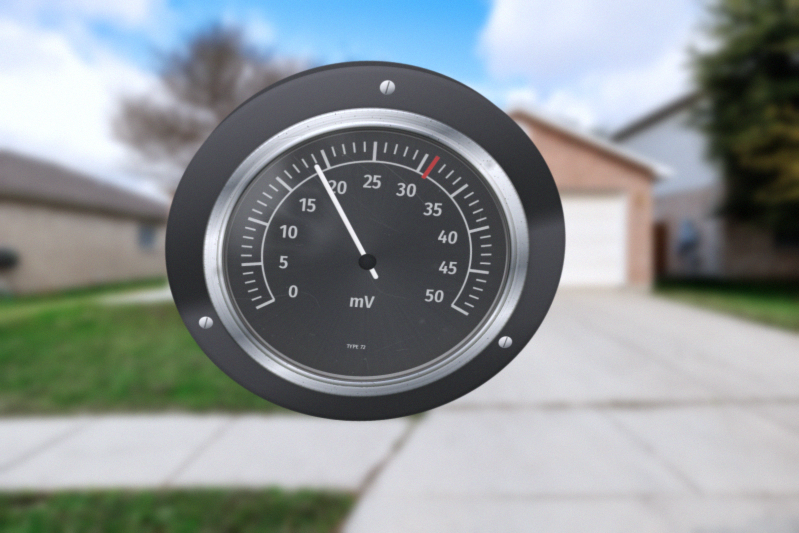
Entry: 19 mV
